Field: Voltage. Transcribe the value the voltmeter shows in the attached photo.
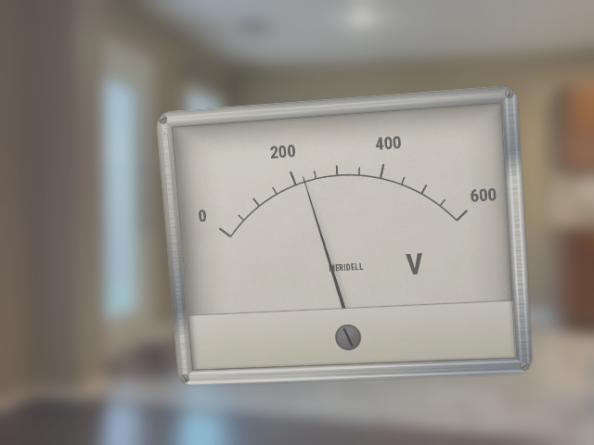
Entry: 225 V
